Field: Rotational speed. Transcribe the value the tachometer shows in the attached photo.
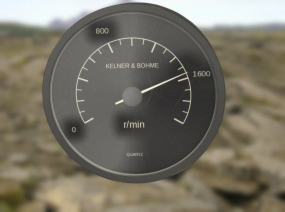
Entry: 1550 rpm
